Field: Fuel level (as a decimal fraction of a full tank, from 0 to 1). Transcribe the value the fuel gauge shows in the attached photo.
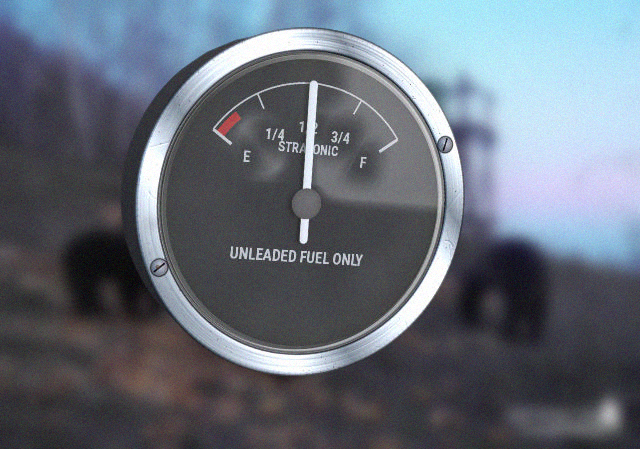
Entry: 0.5
